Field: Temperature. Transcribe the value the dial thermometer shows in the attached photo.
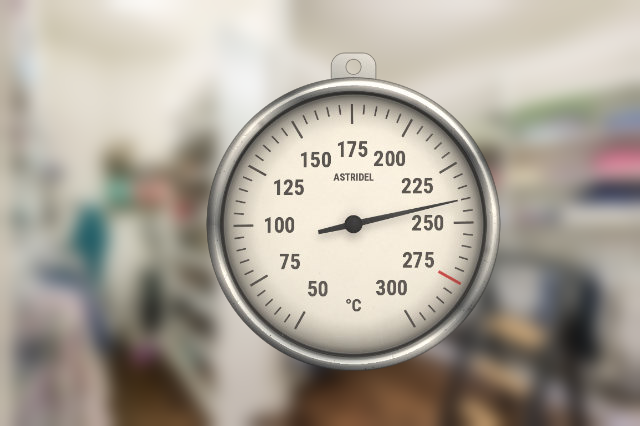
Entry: 240 °C
